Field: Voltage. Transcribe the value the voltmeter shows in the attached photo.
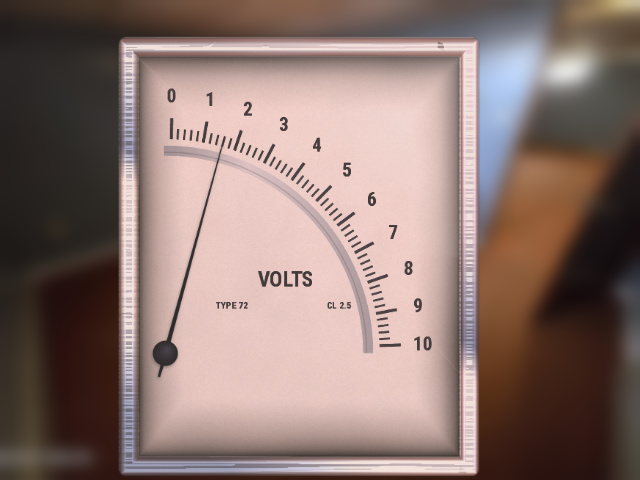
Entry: 1.6 V
